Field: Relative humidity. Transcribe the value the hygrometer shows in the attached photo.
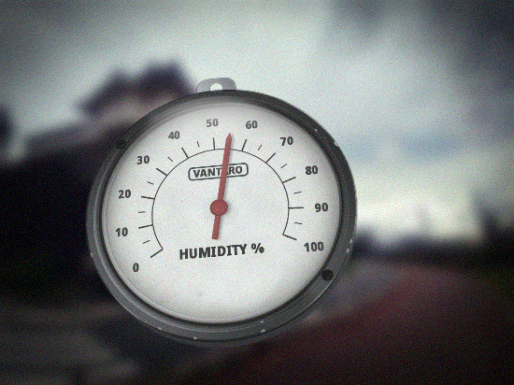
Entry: 55 %
